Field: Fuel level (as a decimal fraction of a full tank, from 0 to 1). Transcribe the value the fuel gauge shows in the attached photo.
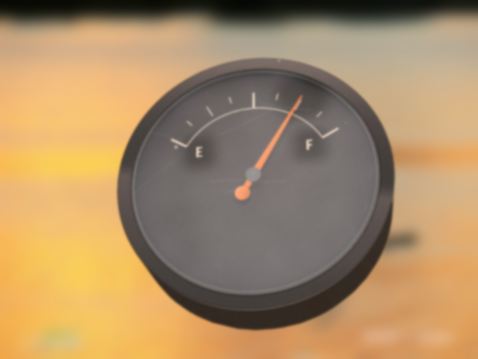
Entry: 0.75
